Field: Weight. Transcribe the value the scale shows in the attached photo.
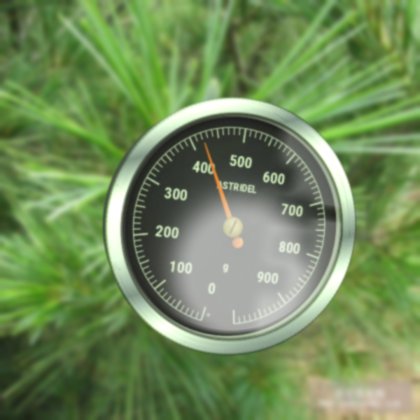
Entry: 420 g
